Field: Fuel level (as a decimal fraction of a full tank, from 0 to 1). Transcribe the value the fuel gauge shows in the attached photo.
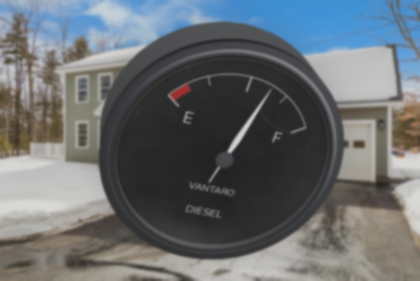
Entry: 0.625
